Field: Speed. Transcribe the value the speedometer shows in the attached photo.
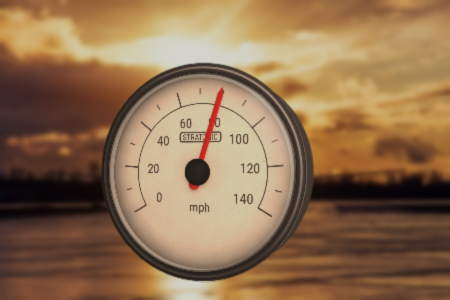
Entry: 80 mph
